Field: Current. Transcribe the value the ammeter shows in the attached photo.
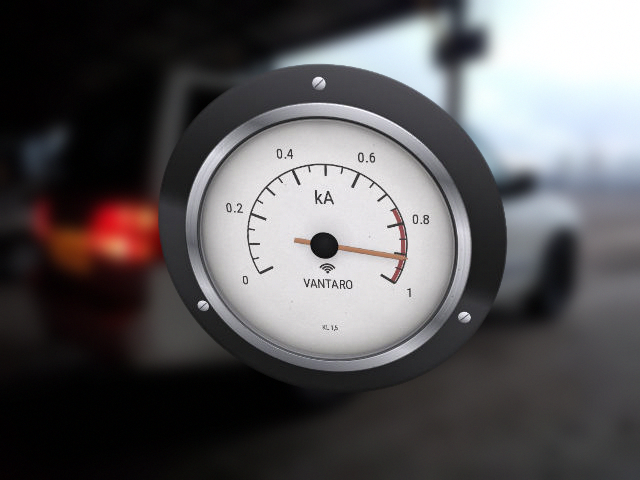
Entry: 0.9 kA
